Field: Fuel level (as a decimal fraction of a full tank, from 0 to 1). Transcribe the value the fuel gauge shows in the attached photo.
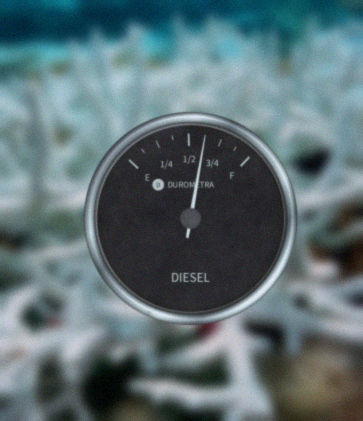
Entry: 0.625
